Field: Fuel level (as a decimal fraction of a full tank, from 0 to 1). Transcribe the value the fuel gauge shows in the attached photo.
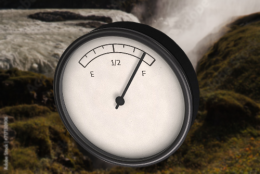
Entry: 0.875
